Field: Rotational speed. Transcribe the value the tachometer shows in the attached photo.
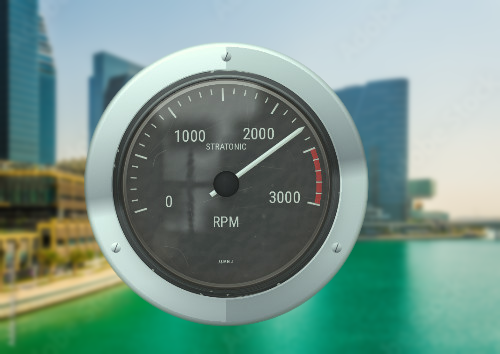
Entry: 2300 rpm
